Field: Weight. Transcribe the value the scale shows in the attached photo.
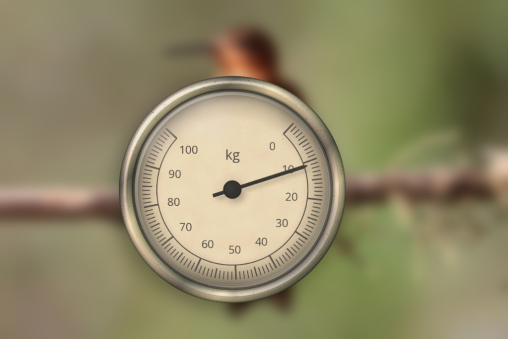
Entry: 11 kg
